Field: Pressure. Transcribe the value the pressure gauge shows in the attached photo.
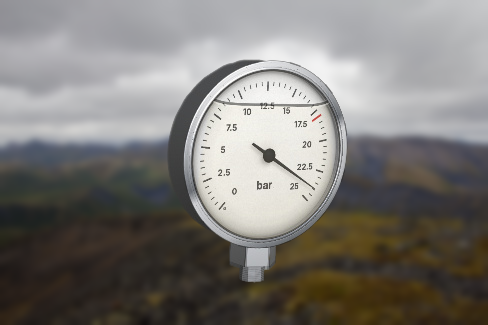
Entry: 24 bar
